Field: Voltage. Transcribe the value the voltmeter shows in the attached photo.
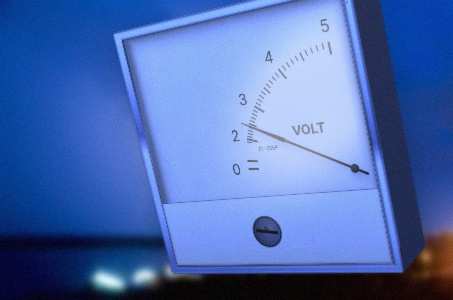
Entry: 2.5 V
